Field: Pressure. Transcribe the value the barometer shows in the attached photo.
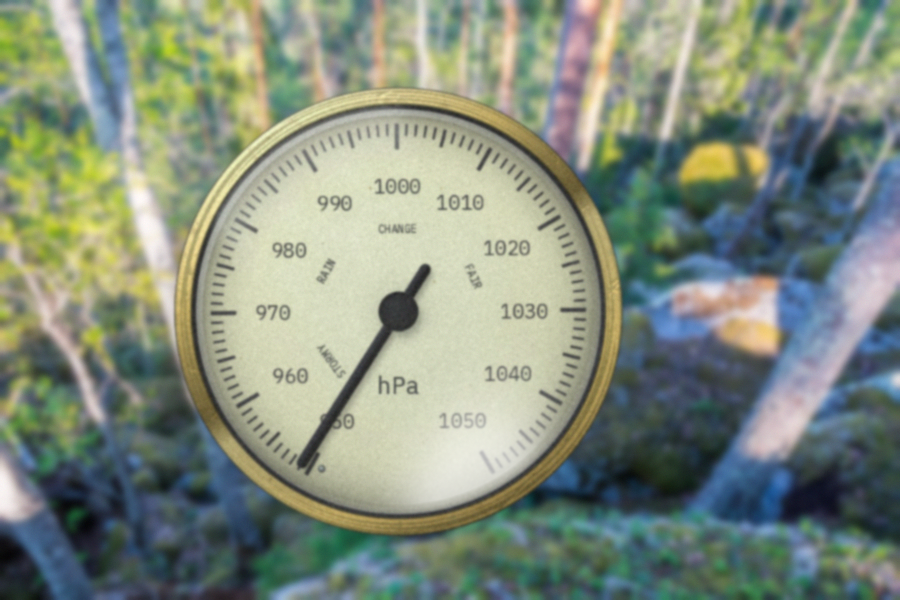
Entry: 951 hPa
